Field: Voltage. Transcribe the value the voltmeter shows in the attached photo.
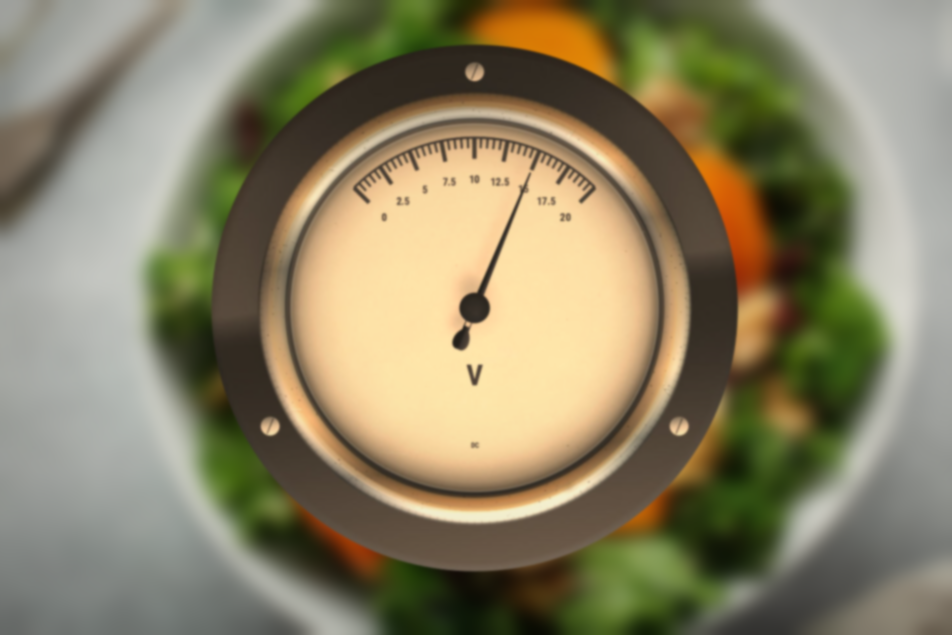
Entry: 15 V
